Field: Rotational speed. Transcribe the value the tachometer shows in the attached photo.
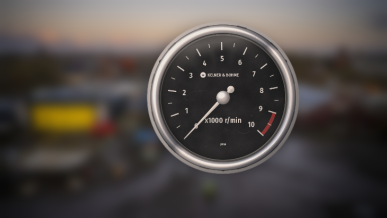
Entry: 0 rpm
